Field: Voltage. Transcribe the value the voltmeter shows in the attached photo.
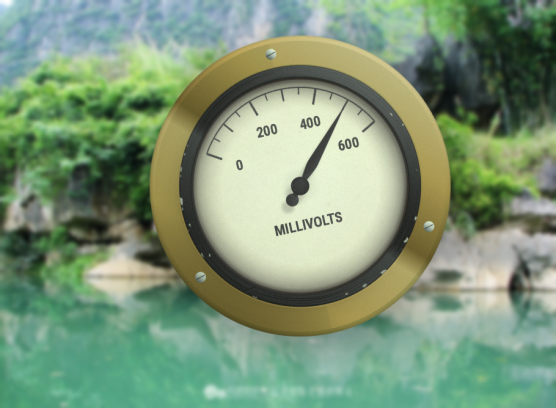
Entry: 500 mV
